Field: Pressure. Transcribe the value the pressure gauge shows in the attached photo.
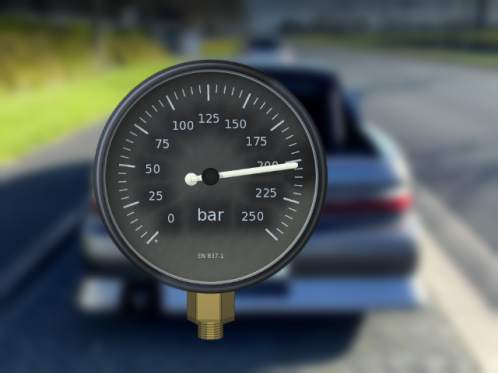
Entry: 202.5 bar
